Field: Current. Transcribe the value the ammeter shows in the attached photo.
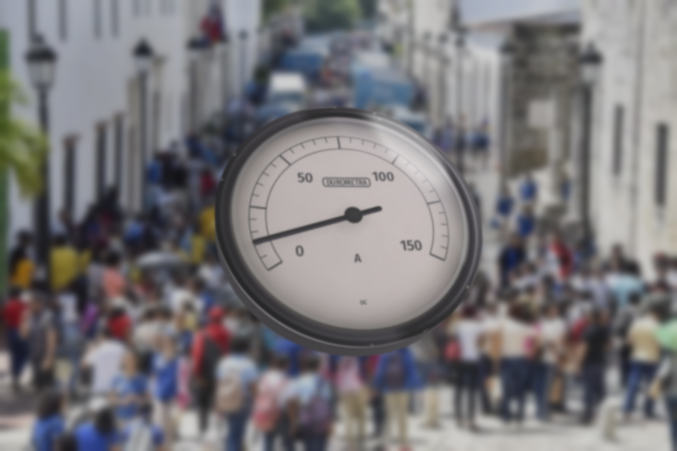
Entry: 10 A
